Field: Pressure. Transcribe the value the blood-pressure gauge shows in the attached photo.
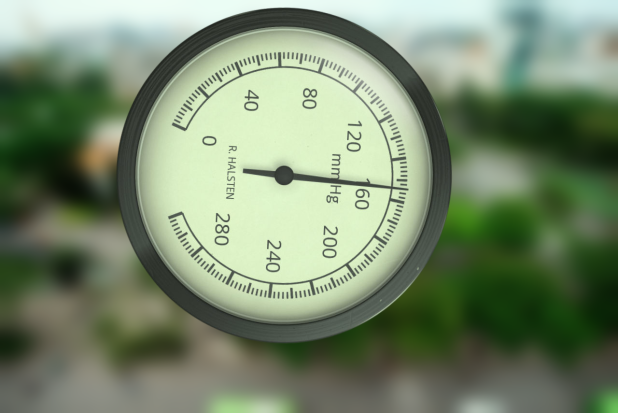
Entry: 154 mmHg
